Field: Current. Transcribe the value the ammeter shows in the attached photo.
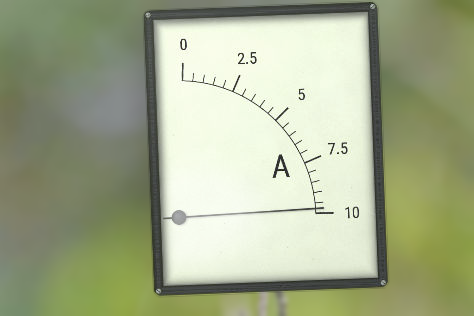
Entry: 9.75 A
